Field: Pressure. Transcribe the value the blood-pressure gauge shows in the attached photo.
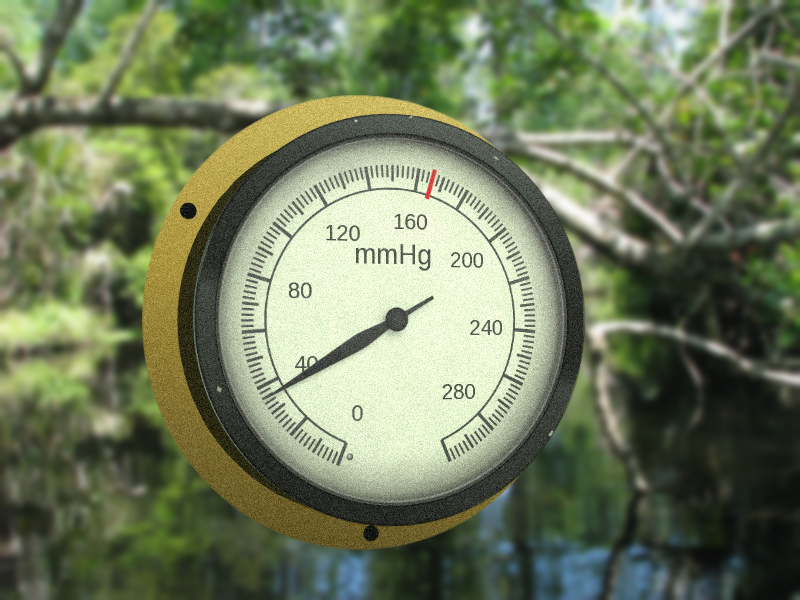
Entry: 36 mmHg
